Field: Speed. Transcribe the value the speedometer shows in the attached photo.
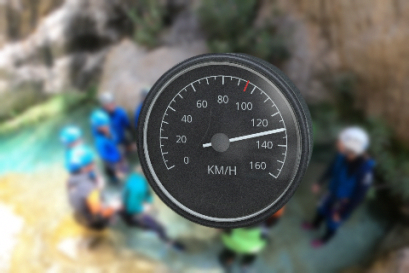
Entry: 130 km/h
